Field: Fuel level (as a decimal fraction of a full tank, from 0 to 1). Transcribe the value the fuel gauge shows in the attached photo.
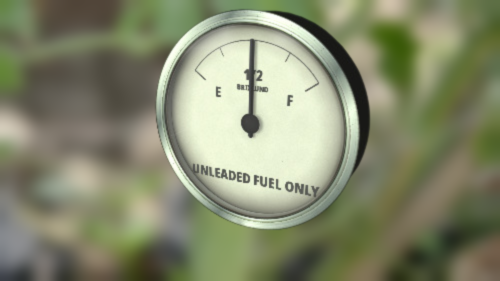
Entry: 0.5
